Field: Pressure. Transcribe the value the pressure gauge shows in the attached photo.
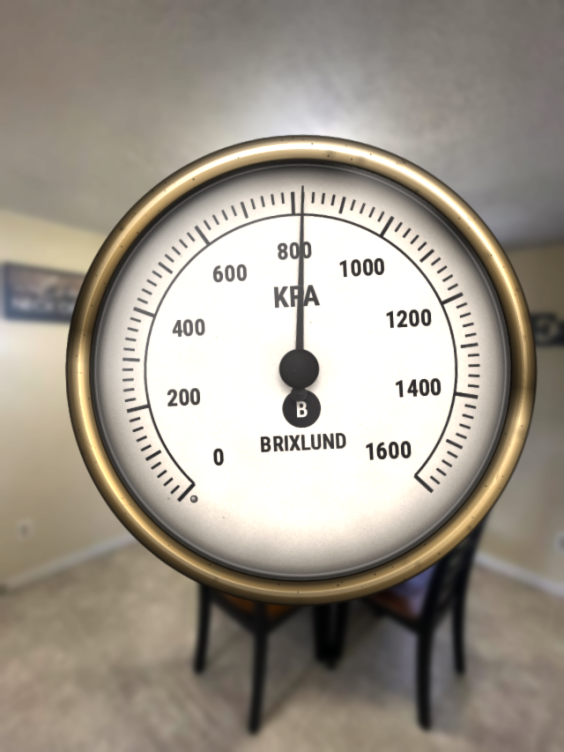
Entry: 820 kPa
